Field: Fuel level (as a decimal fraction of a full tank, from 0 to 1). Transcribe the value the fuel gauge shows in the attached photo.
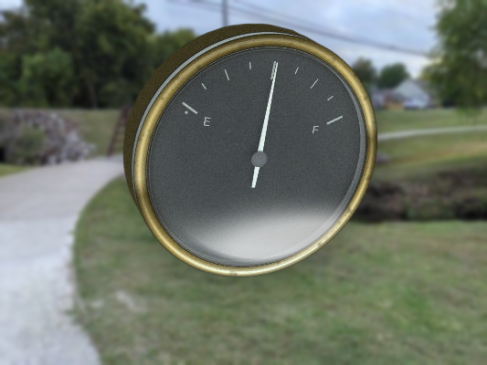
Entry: 0.5
